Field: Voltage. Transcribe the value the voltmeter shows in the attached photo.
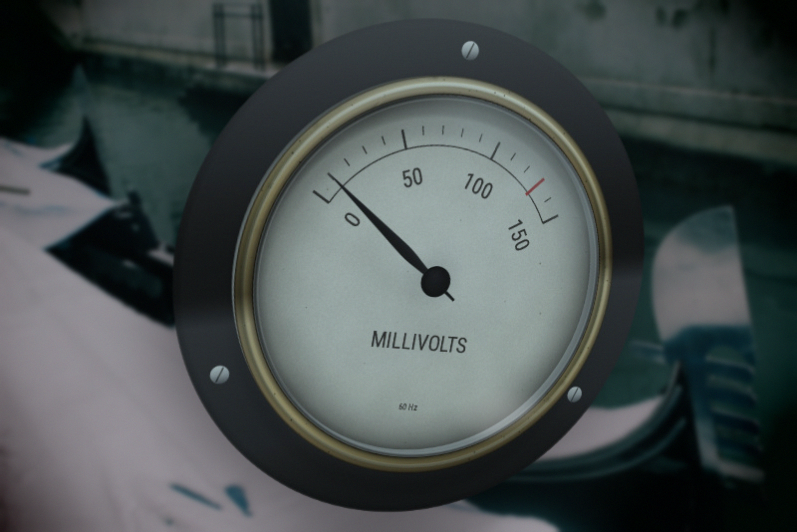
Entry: 10 mV
